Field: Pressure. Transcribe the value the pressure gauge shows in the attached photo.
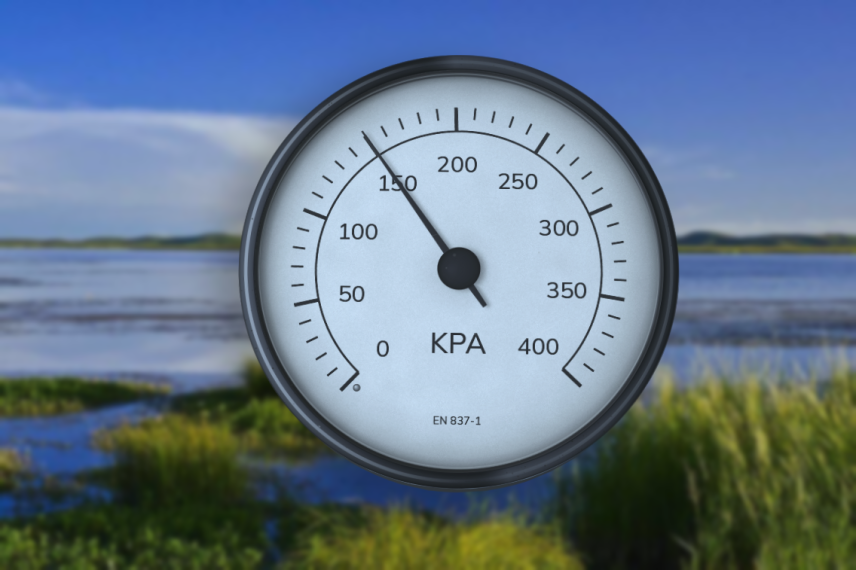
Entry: 150 kPa
